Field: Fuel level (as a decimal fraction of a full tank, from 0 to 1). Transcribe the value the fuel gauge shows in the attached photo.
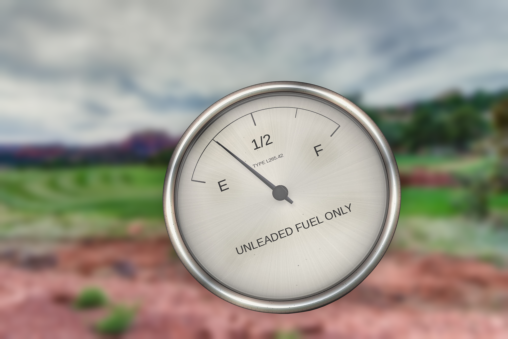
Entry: 0.25
